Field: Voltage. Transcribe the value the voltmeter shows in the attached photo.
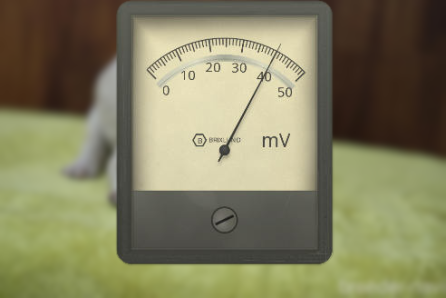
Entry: 40 mV
